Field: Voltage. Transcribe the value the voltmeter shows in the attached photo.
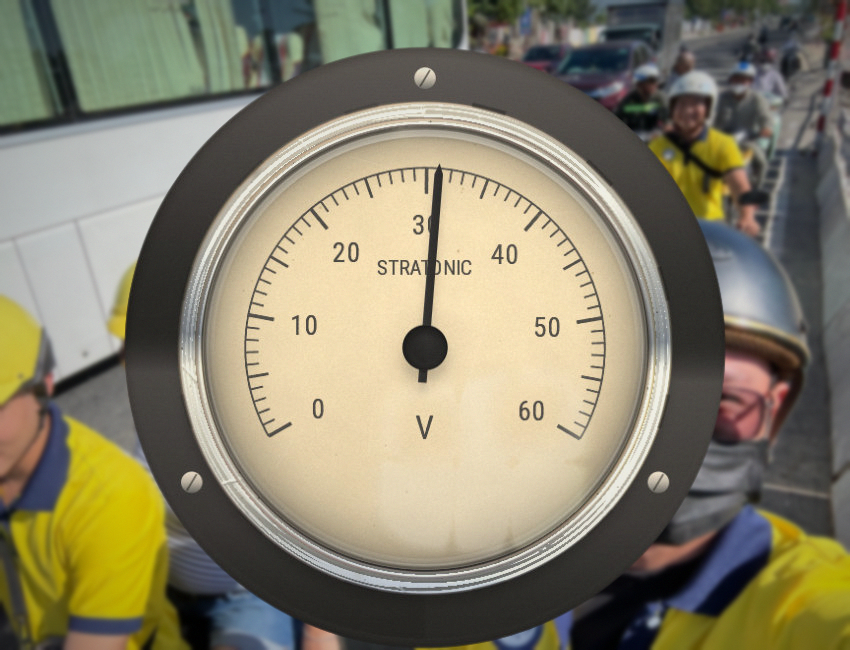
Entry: 31 V
